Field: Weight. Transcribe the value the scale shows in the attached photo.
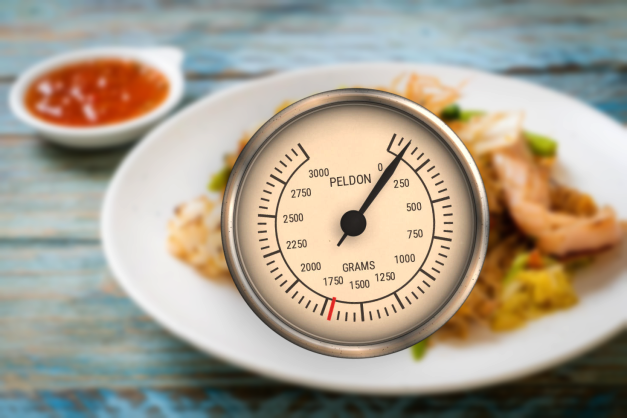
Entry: 100 g
